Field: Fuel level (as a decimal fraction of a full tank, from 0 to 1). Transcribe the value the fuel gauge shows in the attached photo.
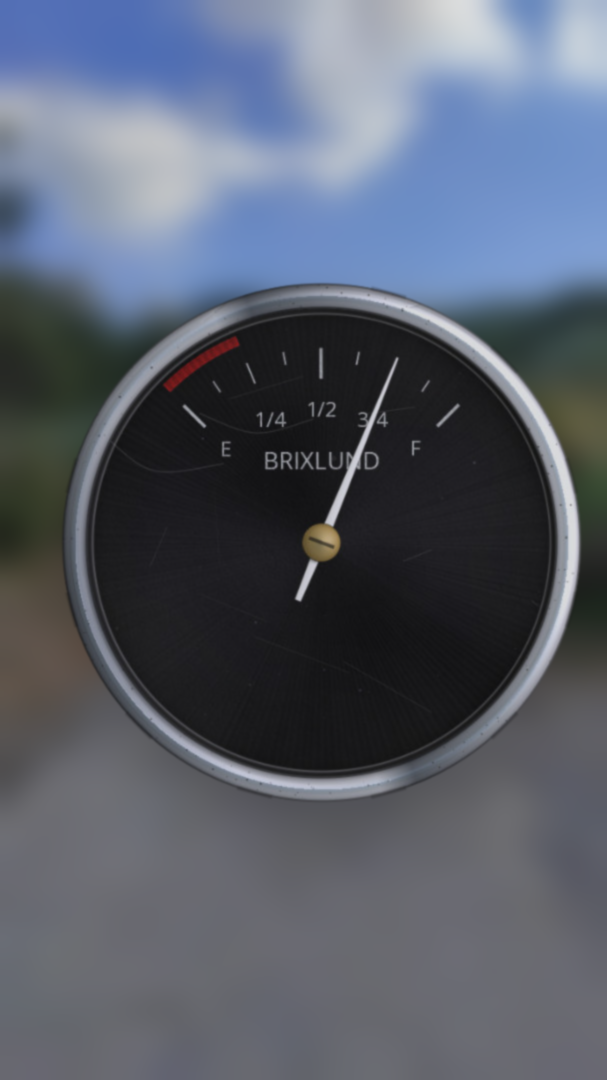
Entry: 0.75
